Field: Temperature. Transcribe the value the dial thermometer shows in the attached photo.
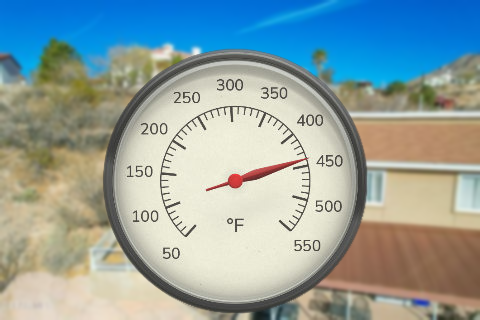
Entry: 440 °F
